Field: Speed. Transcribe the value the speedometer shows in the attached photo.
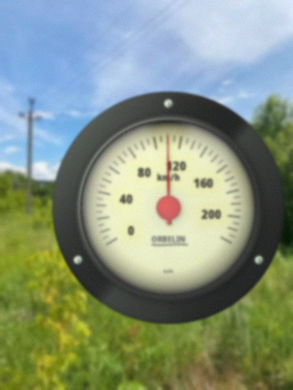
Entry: 110 km/h
